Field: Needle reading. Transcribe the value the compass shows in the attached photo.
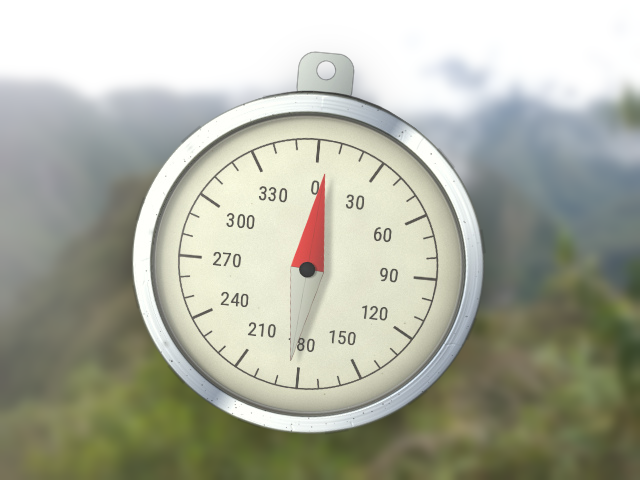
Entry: 5 °
